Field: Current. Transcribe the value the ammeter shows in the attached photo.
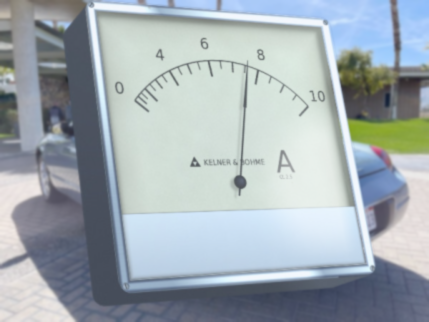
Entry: 7.5 A
